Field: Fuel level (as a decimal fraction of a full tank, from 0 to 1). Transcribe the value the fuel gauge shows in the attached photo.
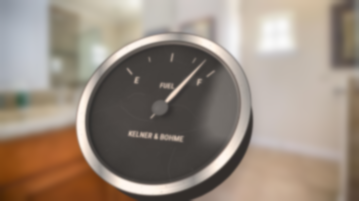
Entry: 0.875
